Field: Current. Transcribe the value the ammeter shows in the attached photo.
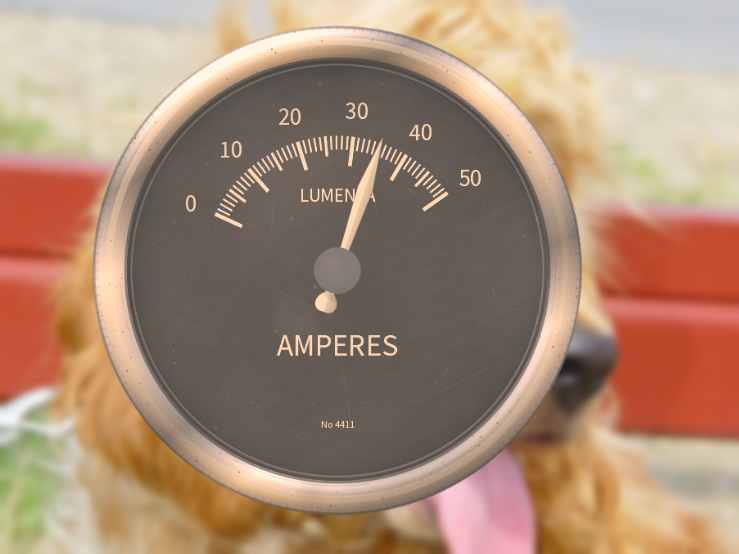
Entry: 35 A
